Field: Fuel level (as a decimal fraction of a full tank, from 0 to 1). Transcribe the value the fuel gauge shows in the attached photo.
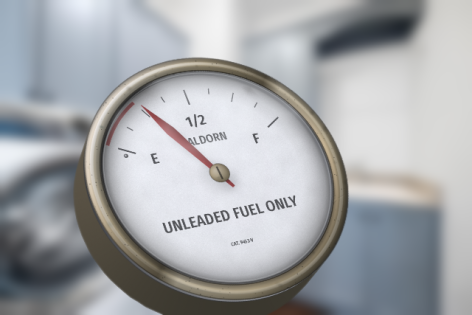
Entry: 0.25
